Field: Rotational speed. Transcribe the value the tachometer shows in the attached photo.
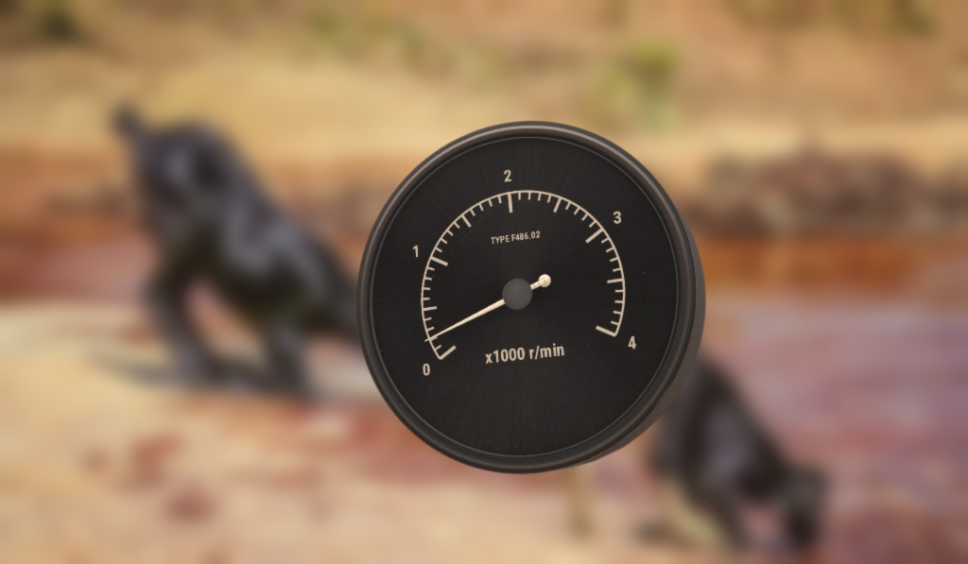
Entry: 200 rpm
